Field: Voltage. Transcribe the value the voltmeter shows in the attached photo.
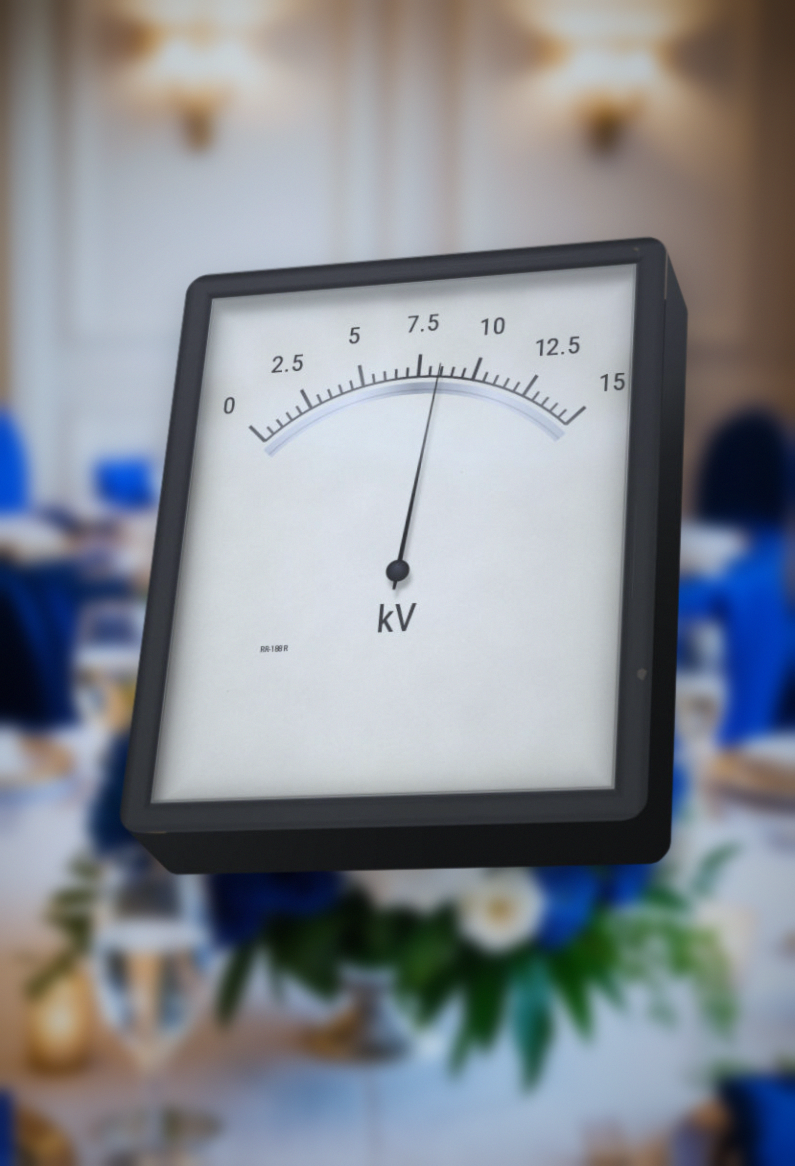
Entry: 8.5 kV
